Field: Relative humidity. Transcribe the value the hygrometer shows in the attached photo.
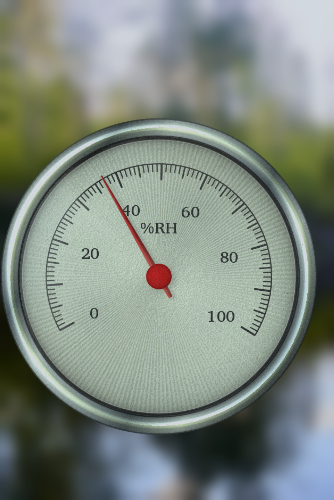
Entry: 37 %
